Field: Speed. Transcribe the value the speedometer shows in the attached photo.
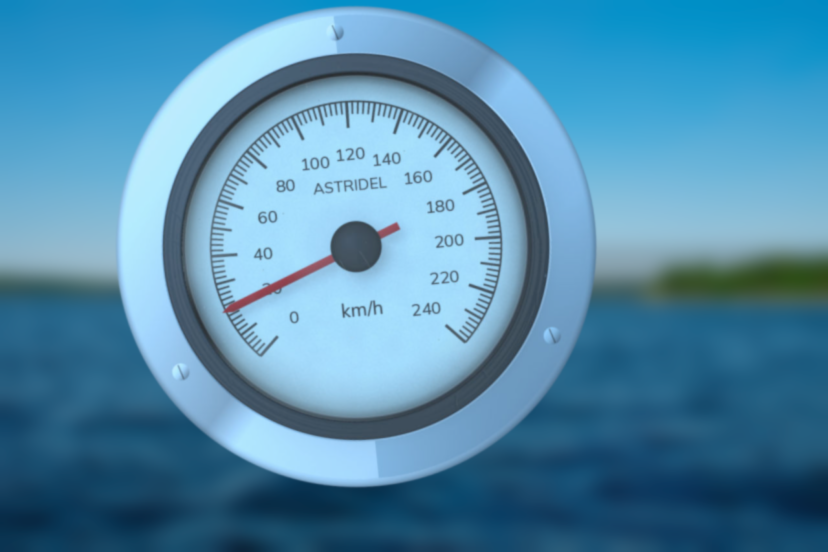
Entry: 20 km/h
